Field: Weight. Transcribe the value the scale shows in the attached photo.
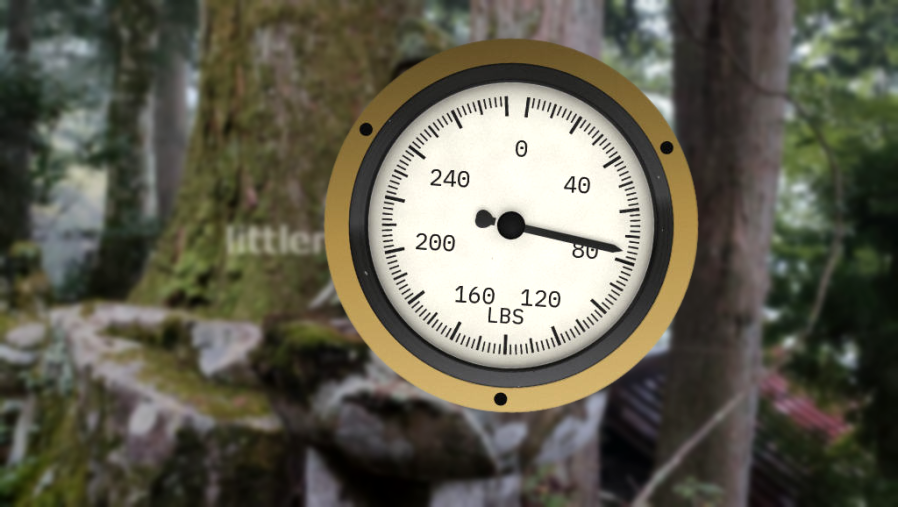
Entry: 76 lb
